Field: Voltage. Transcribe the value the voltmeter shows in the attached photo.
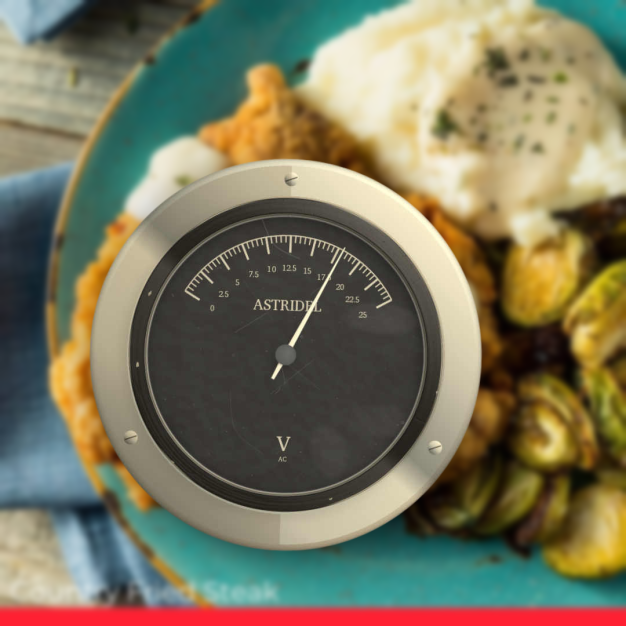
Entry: 18 V
